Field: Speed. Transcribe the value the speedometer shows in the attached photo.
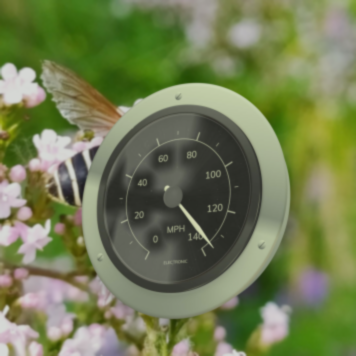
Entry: 135 mph
